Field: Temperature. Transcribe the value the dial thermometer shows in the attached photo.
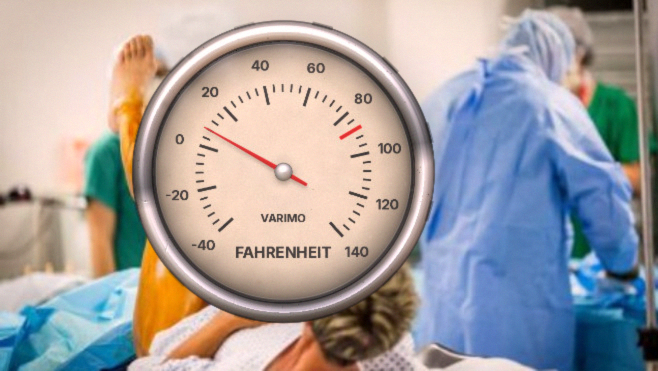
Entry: 8 °F
